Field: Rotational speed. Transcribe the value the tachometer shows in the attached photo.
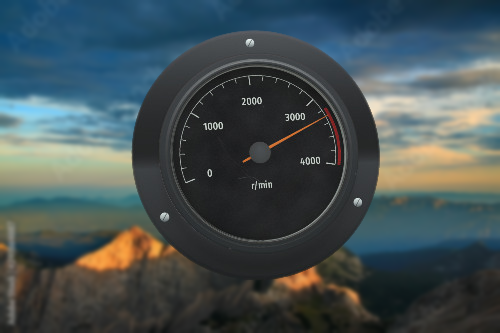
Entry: 3300 rpm
